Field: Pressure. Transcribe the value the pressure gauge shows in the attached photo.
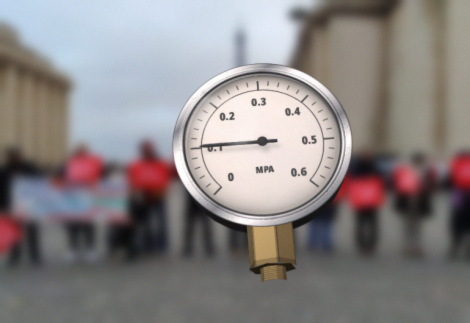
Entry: 0.1 MPa
